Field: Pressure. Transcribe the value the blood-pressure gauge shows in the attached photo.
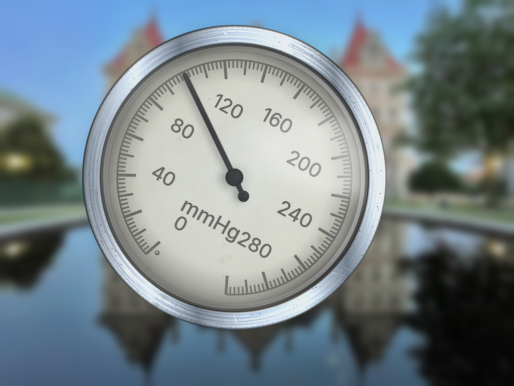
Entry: 100 mmHg
